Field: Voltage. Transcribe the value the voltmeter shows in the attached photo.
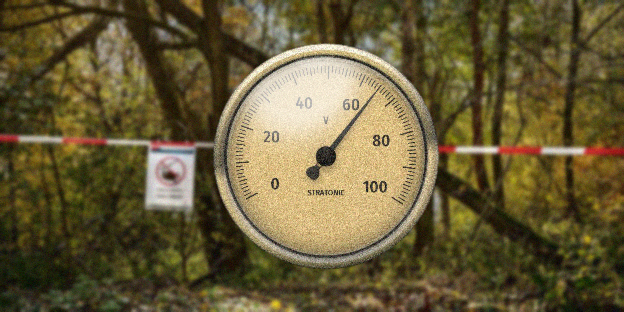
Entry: 65 V
